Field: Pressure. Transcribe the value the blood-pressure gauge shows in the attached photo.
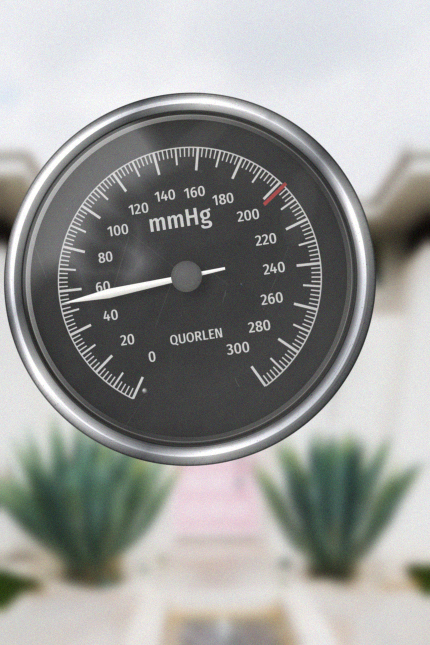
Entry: 54 mmHg
